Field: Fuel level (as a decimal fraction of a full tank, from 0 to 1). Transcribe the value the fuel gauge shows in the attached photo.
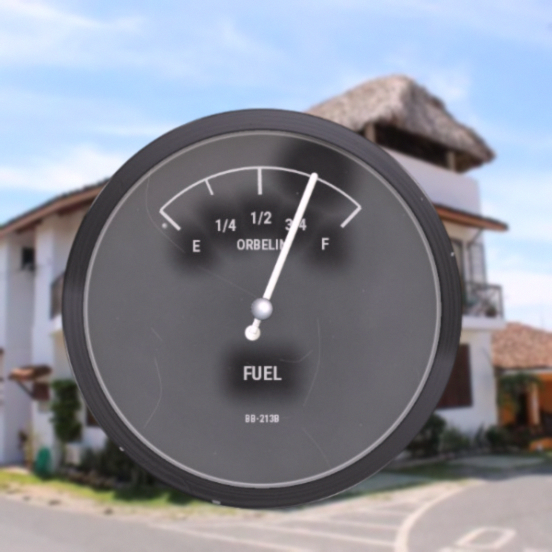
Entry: 0.75
